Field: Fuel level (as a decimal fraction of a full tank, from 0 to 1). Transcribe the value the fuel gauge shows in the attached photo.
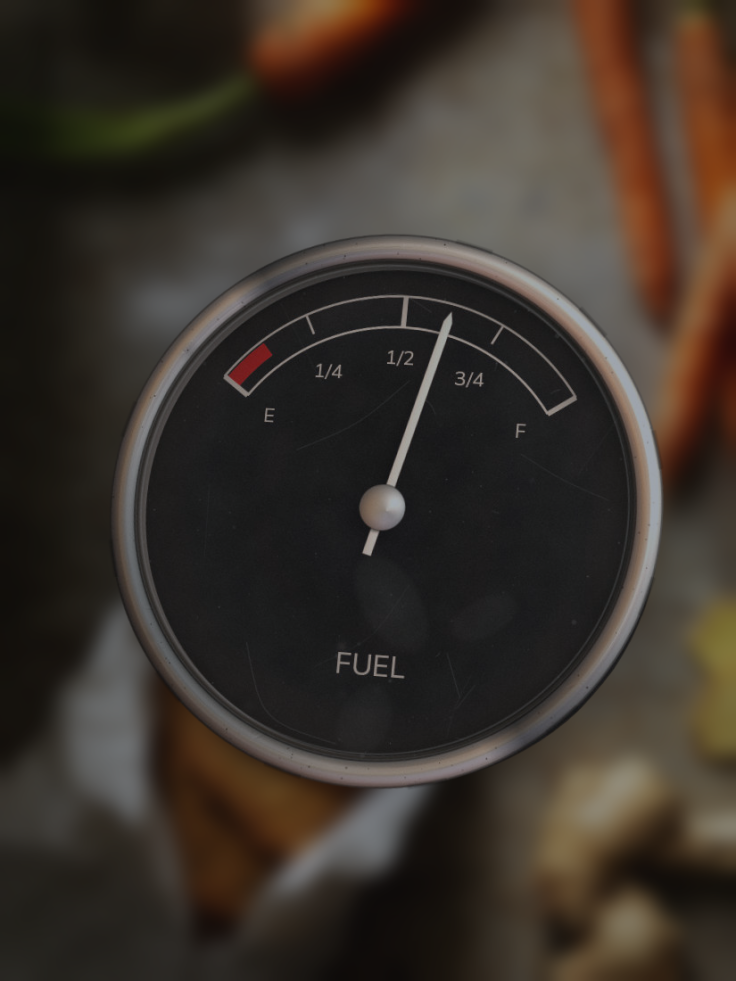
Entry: 0.625
